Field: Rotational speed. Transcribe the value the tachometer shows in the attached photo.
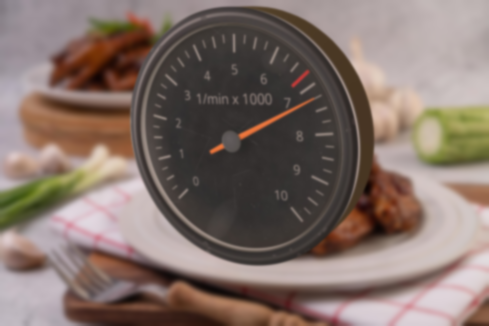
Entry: 7250 rpm
